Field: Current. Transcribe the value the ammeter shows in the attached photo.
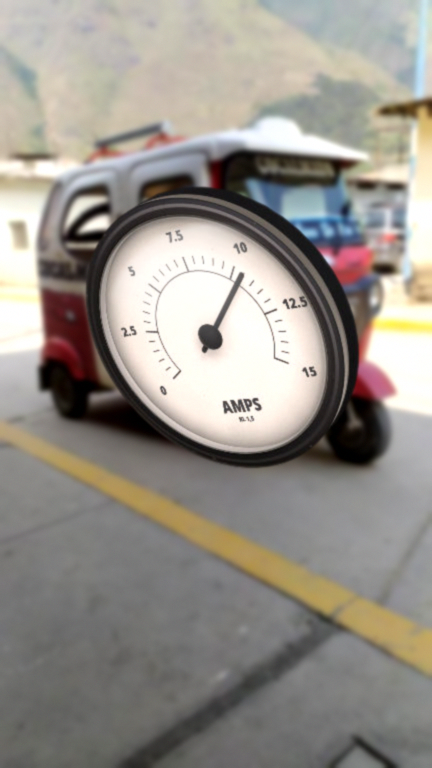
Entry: 10.5 A
